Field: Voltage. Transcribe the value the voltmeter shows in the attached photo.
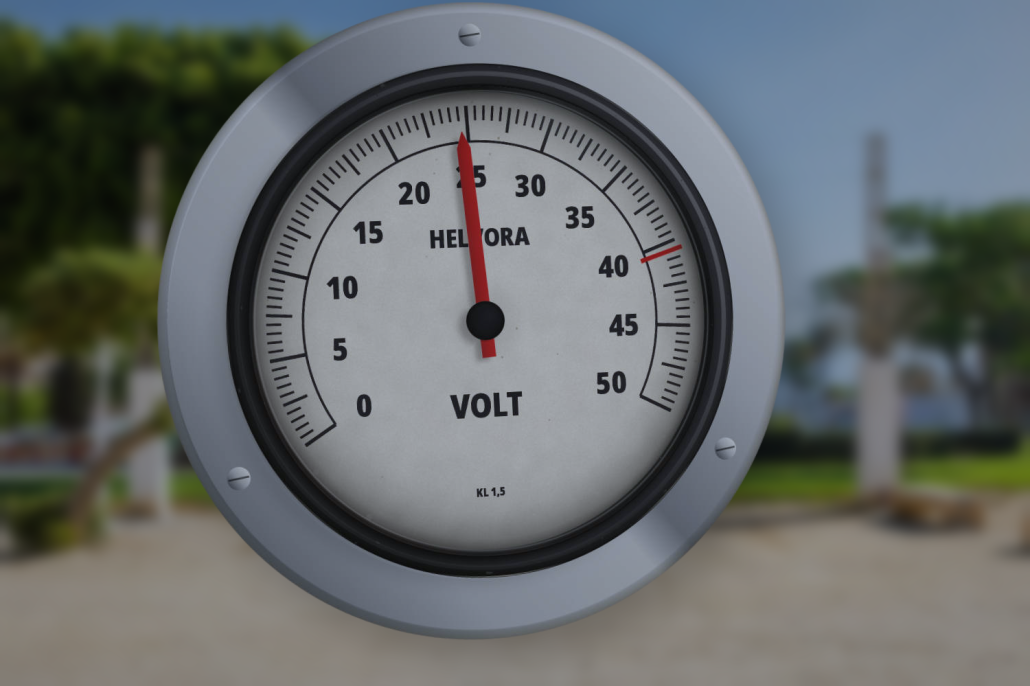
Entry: 24.5 V
